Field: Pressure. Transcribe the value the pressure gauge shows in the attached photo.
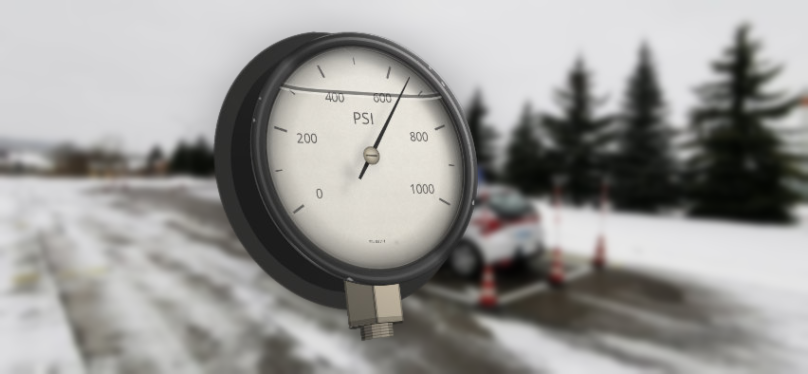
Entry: 650 psi
